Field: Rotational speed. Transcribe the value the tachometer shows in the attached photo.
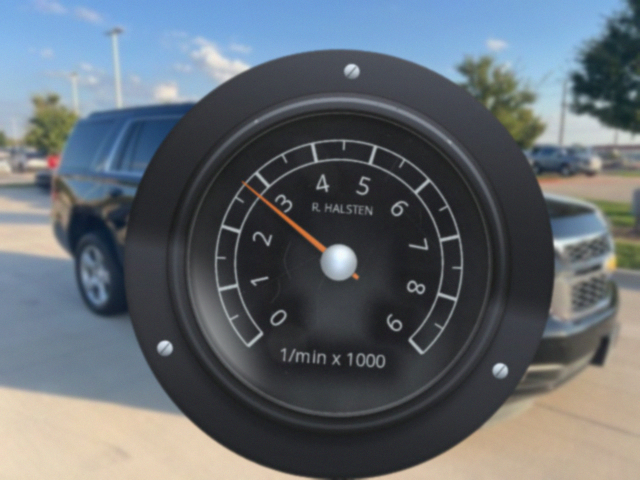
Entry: 2750 rpm
